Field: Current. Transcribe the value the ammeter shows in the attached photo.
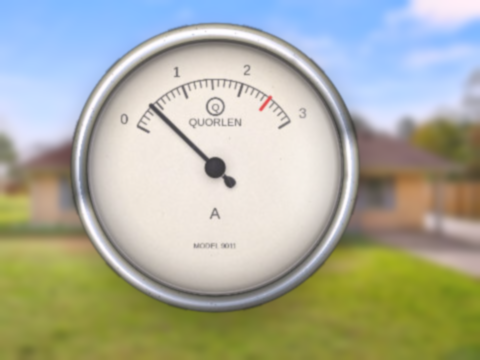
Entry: 0.4 A
